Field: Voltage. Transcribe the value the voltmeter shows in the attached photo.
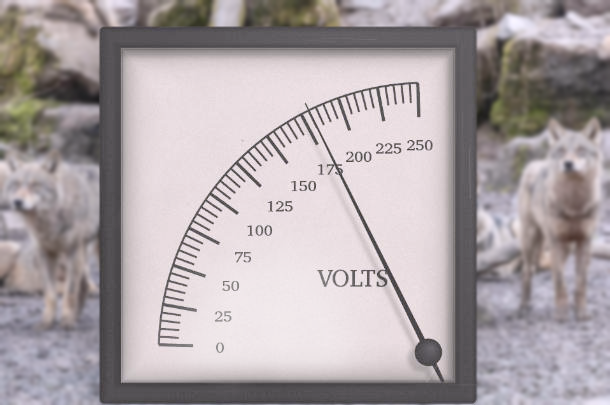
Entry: 180 V
